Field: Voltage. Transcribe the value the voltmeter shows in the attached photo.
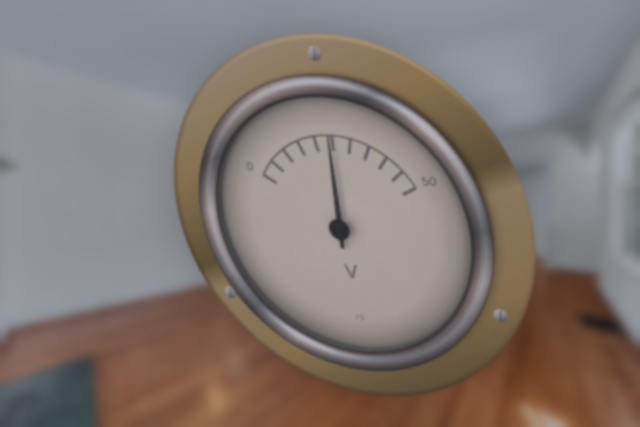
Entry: 25 V
